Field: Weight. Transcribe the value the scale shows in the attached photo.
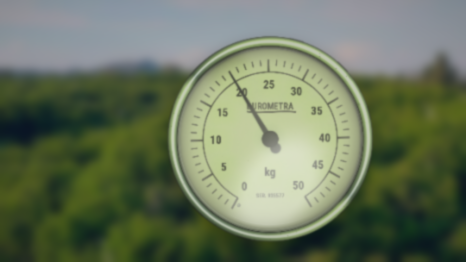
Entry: 20 kg
